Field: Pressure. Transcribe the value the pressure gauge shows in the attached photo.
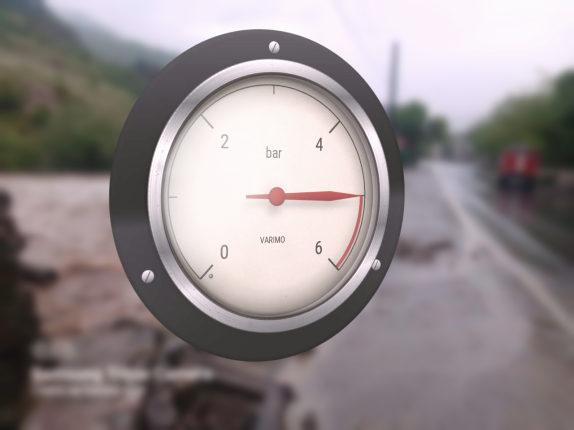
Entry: 5 bar
